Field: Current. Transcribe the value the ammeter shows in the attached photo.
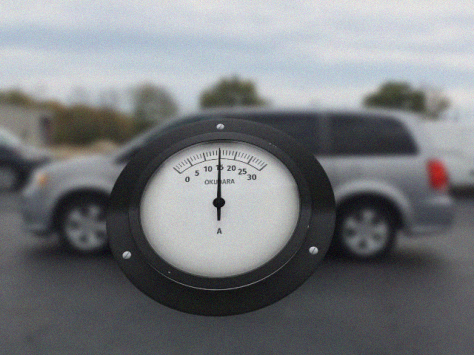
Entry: 15 A
